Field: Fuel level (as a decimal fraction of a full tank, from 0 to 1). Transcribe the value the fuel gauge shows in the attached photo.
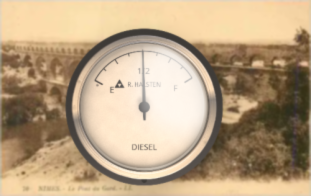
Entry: 0.5
